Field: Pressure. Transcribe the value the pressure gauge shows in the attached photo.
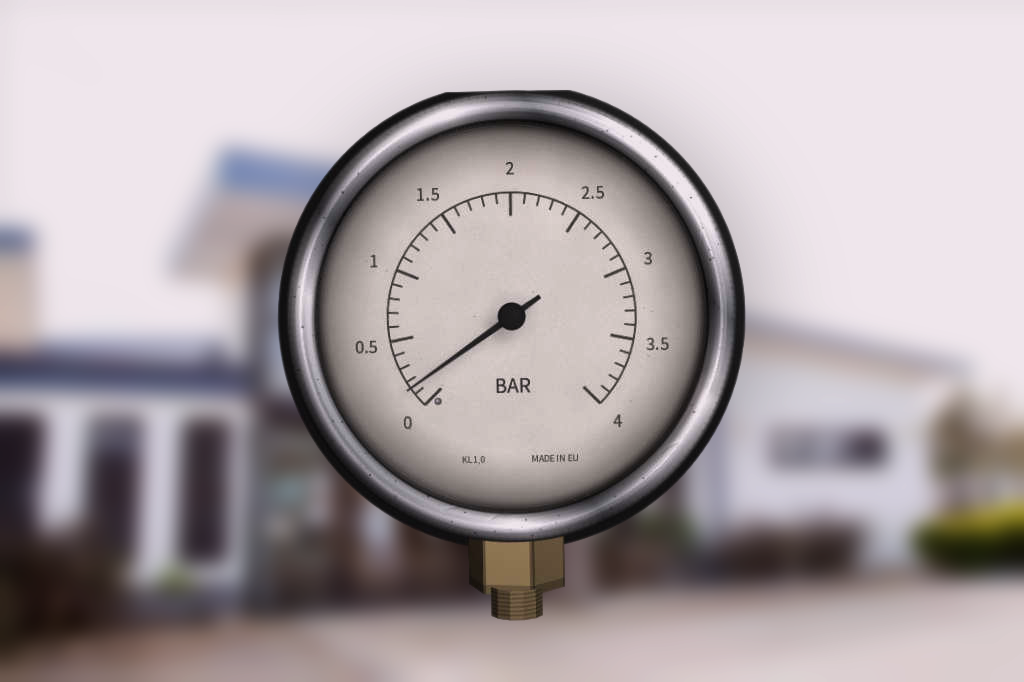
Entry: 0.15 bar
